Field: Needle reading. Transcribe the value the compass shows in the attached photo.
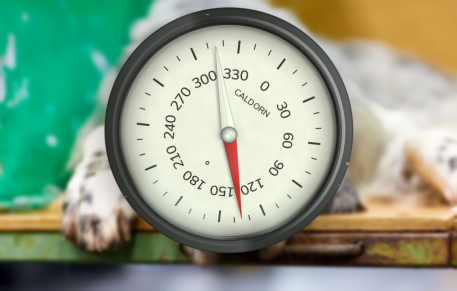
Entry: 135 °
